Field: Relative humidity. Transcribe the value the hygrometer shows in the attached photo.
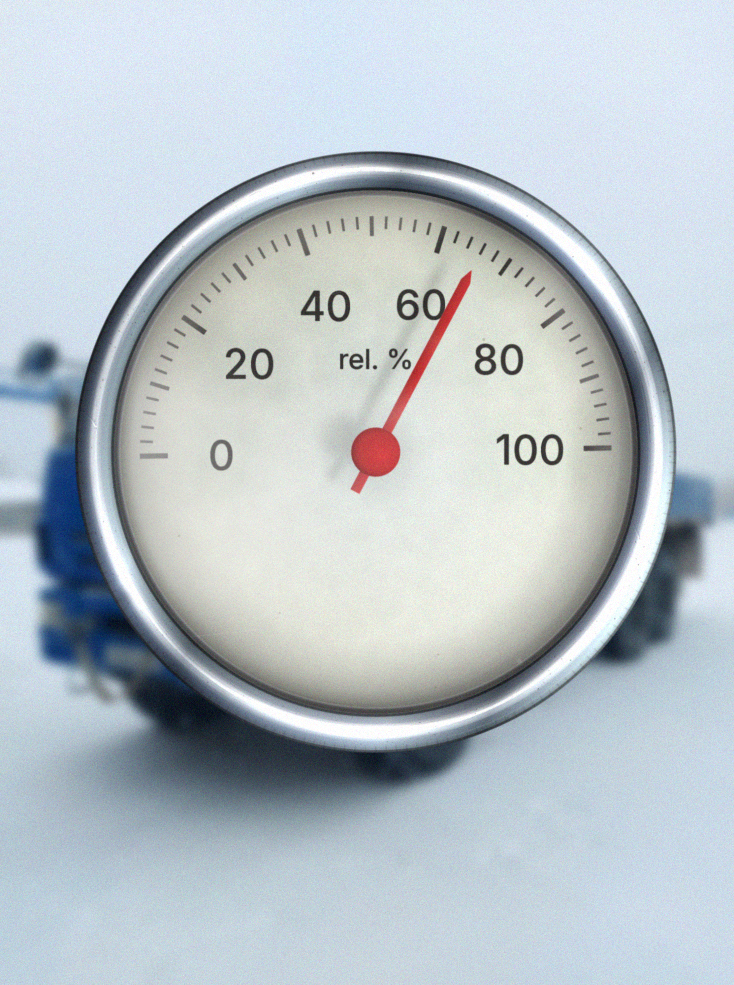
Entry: 66 %
